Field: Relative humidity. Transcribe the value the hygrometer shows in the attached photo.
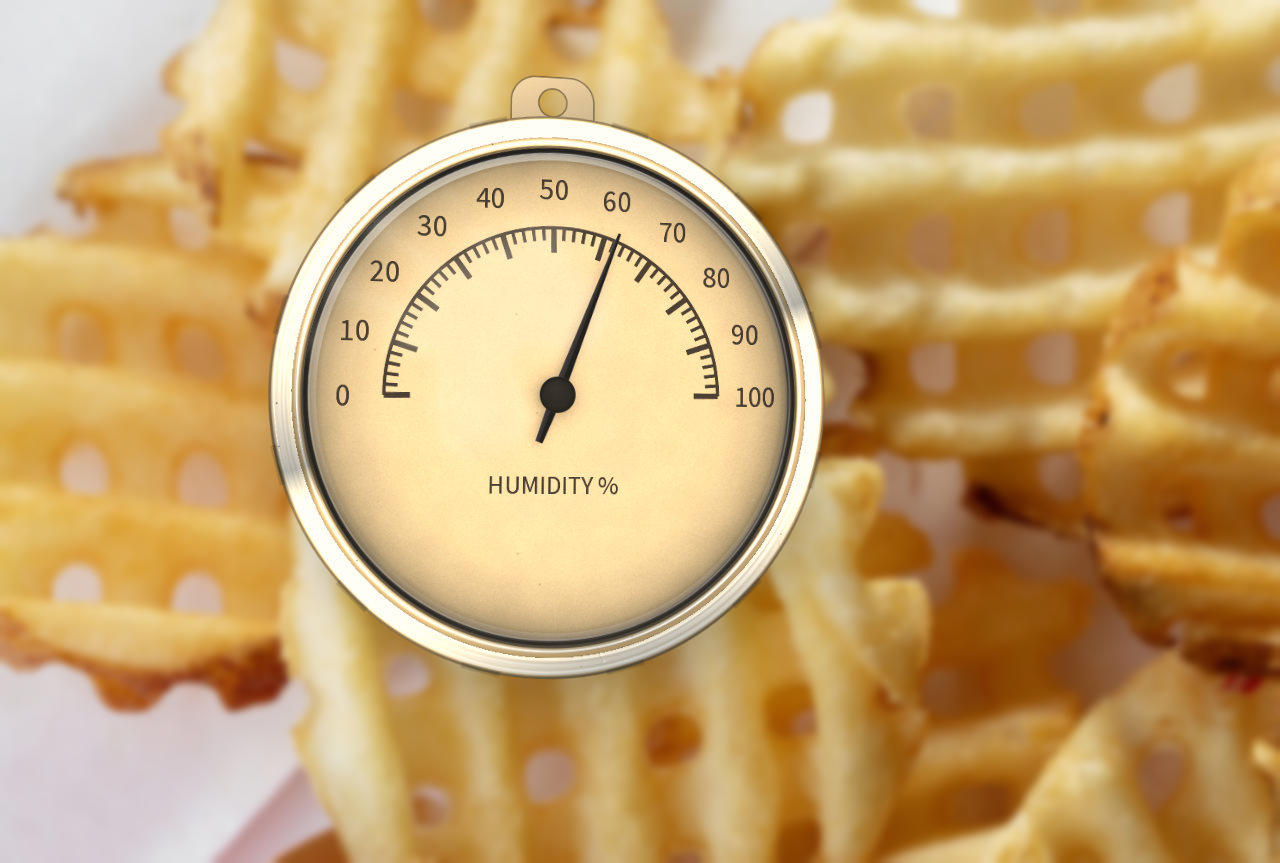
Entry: 62 %
